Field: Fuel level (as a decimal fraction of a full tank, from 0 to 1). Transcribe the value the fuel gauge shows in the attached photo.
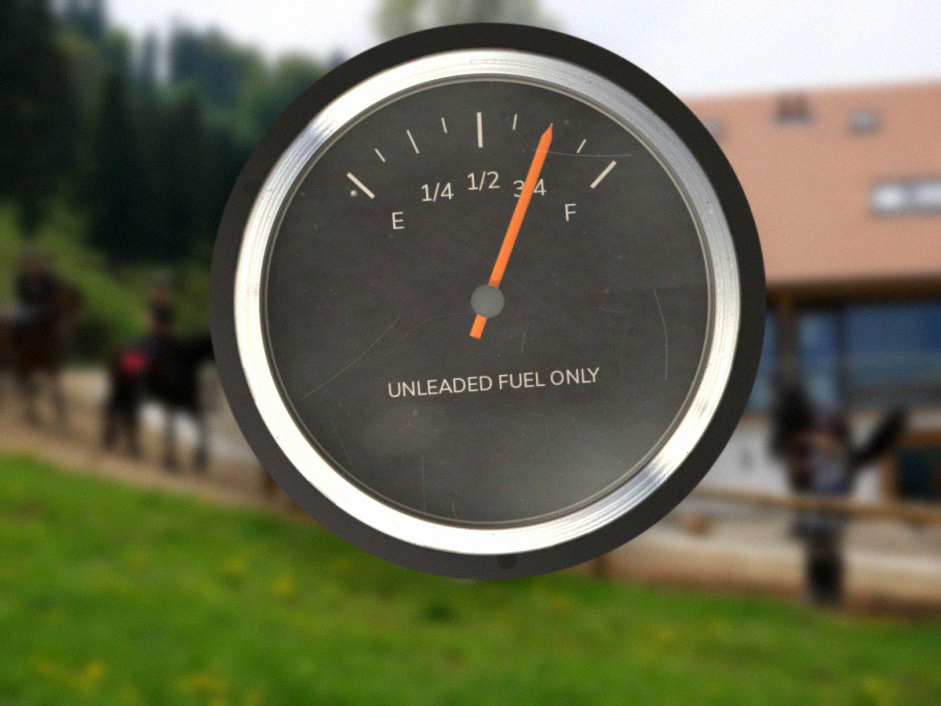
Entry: 0.75
